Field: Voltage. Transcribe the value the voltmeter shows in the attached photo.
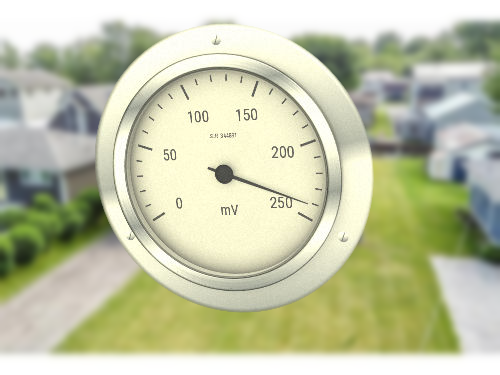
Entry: 240 mV
